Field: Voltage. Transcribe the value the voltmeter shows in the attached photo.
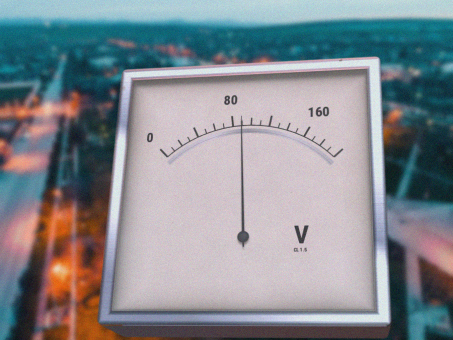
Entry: 90 V
